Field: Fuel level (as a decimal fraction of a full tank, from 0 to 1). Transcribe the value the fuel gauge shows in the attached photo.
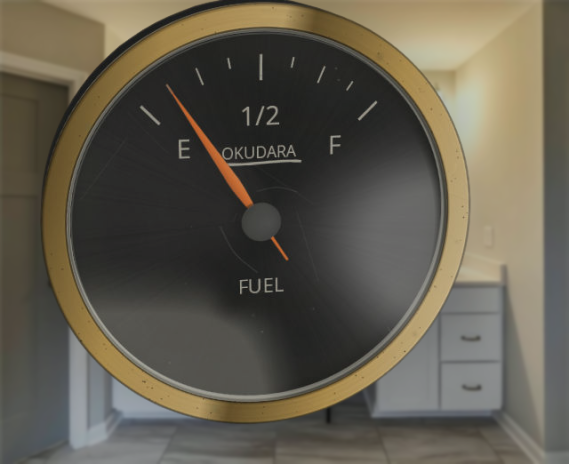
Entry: 0.125
